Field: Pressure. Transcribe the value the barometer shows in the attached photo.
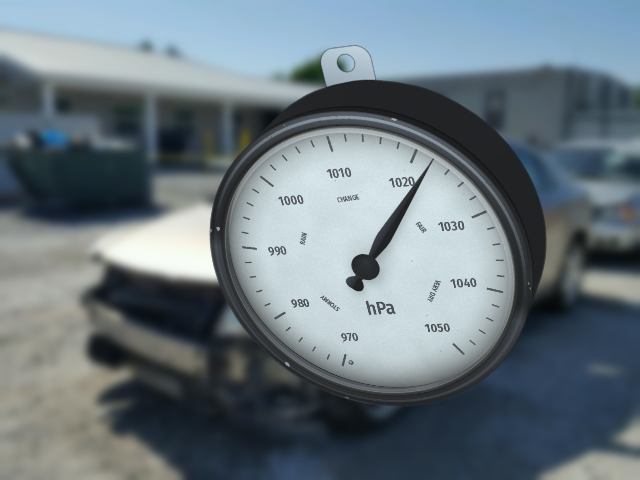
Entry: 1022 hPa
